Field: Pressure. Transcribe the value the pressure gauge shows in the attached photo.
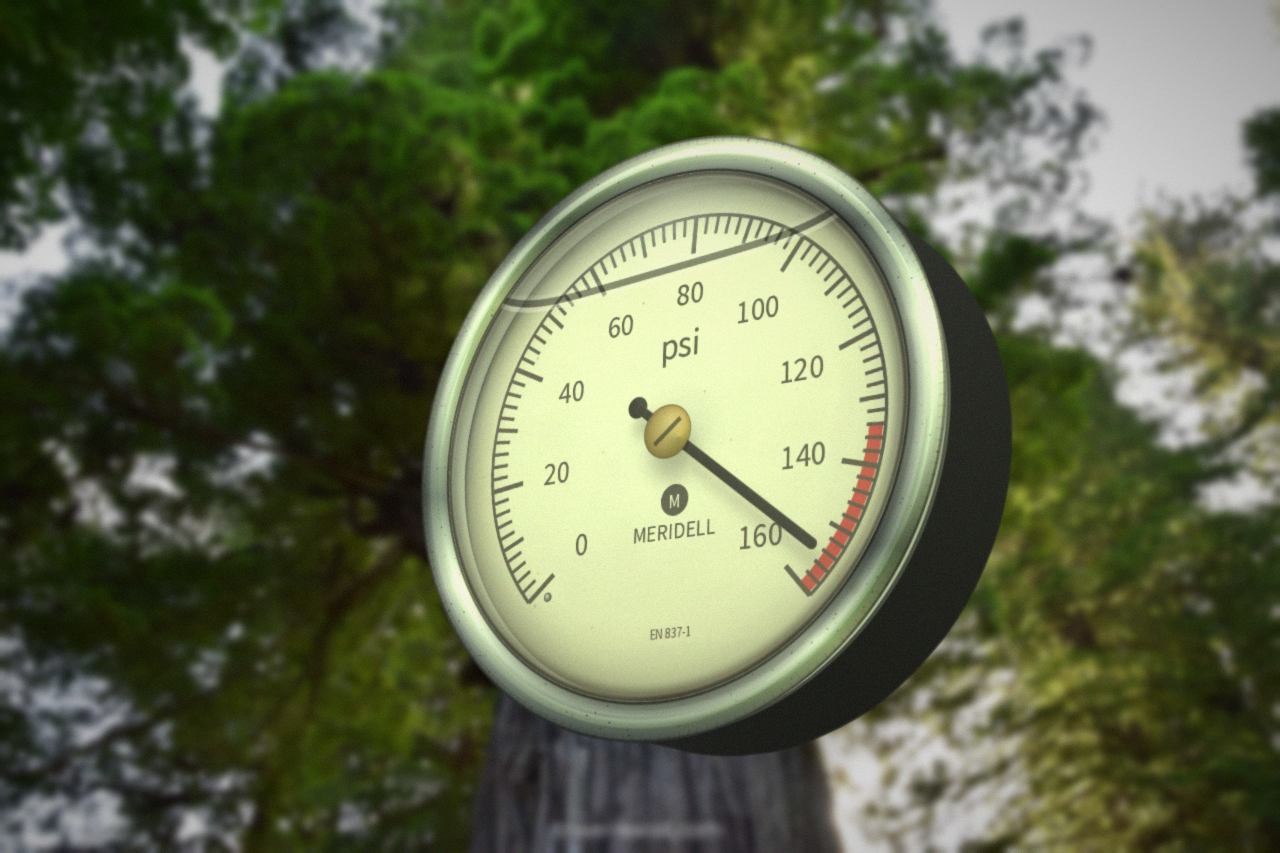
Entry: 154 psi
